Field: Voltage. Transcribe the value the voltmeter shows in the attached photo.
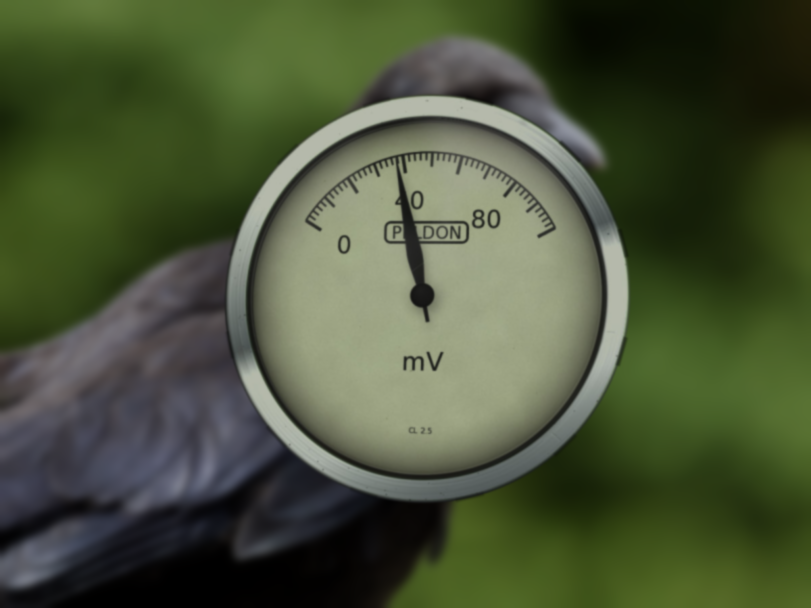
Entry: 38 mV
